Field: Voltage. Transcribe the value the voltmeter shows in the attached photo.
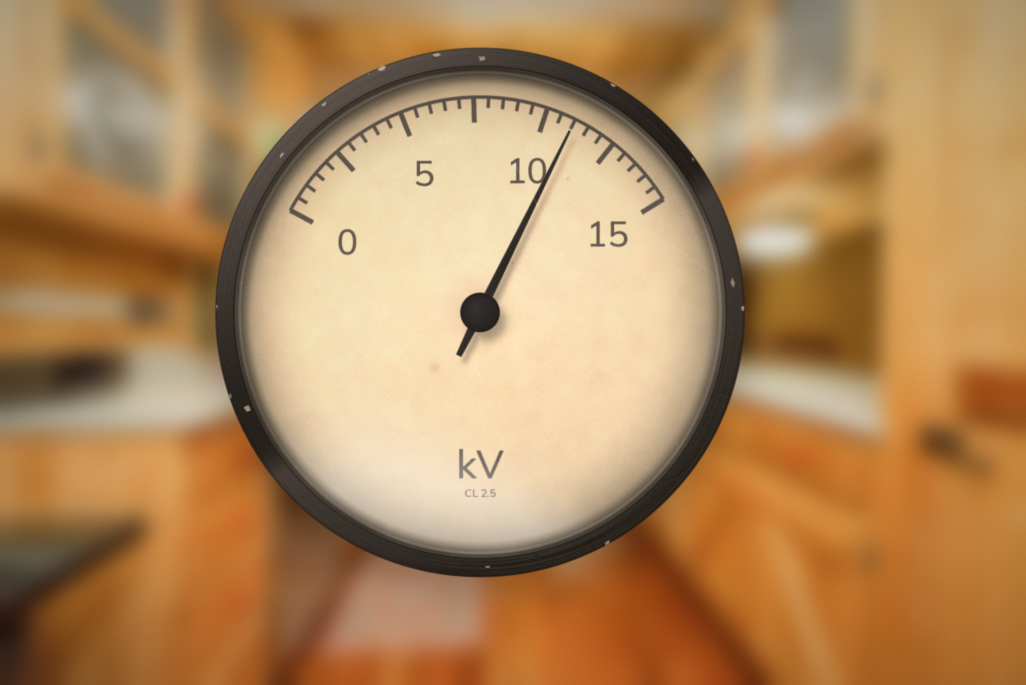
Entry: 11 kV
